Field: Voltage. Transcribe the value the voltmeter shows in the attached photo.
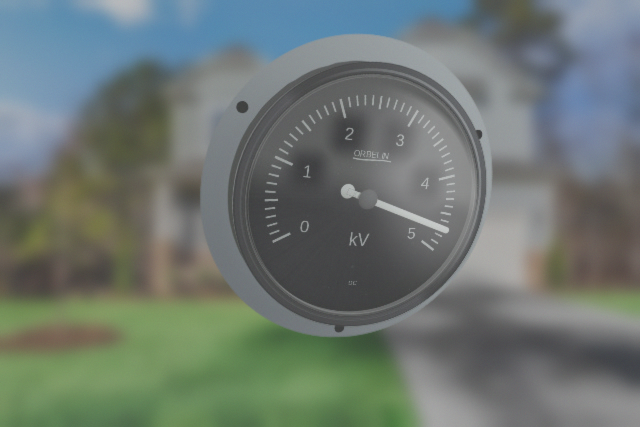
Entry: 4.7 kV
